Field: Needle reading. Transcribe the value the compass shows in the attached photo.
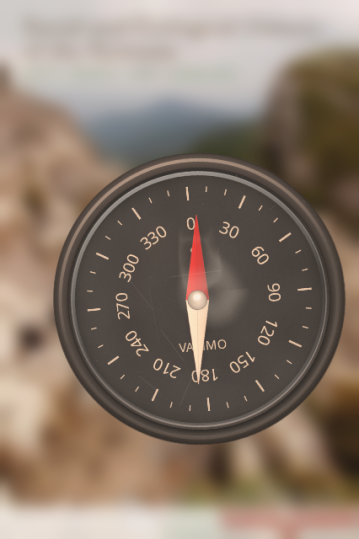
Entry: 5 °
